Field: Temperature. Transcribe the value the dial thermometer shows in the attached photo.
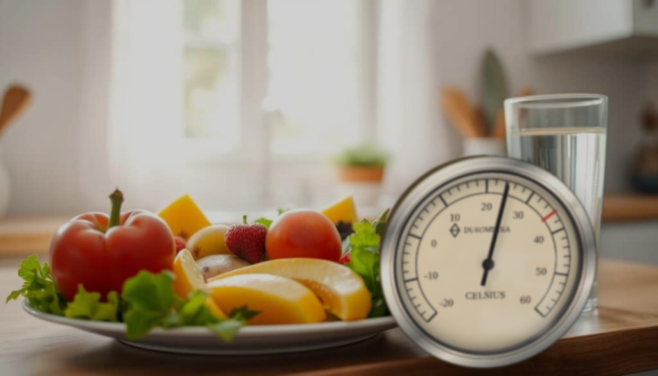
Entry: 24 °C
